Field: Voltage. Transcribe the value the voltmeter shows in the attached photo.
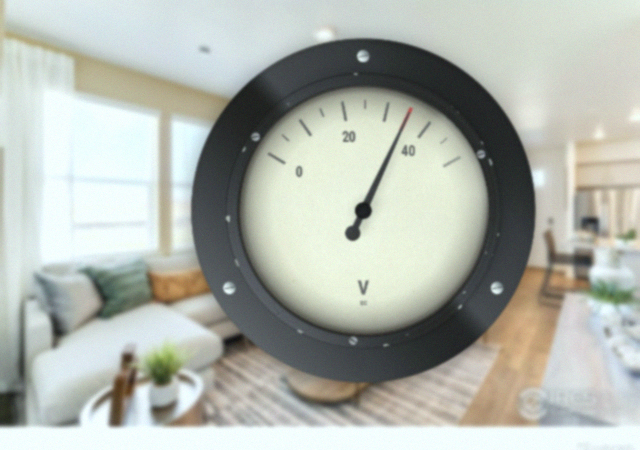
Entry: 35 V
